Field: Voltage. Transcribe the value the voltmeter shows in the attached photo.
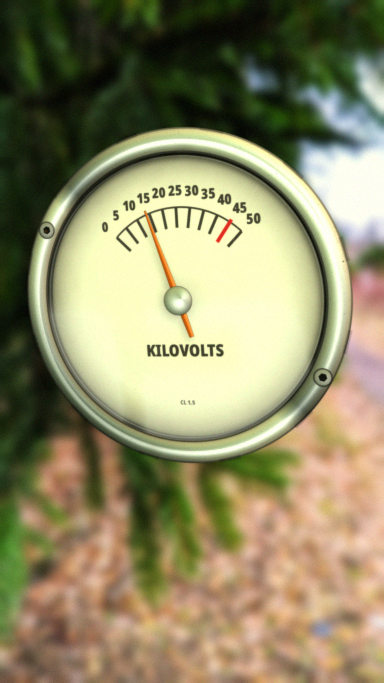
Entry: 15 kV
